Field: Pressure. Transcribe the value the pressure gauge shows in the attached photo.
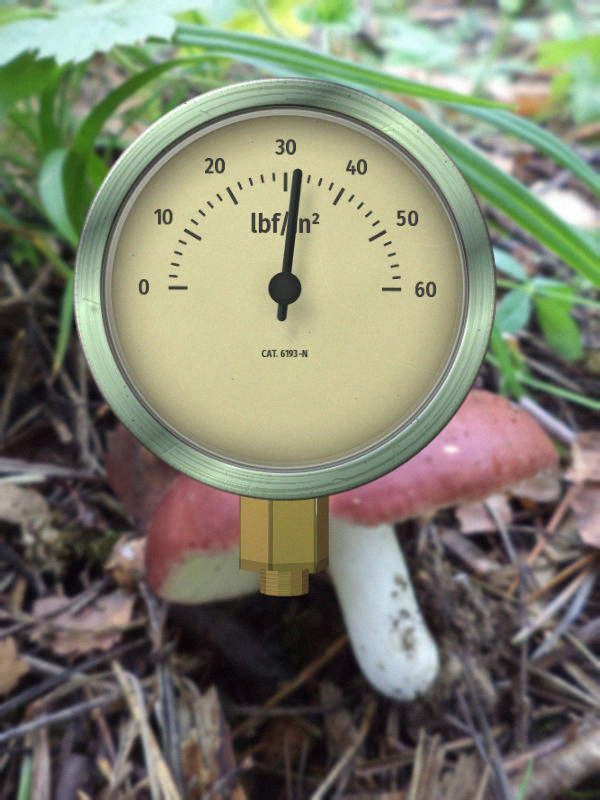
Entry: 32 psi
